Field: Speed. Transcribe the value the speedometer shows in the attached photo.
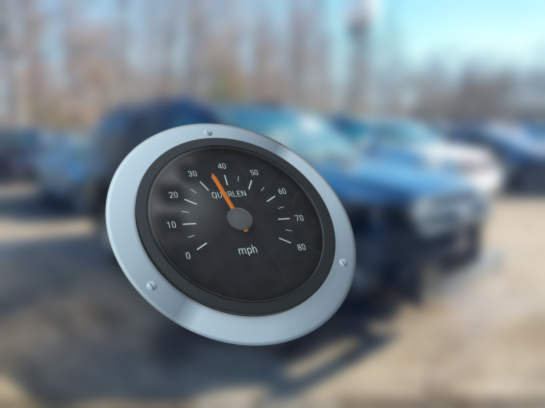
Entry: 35 mph
